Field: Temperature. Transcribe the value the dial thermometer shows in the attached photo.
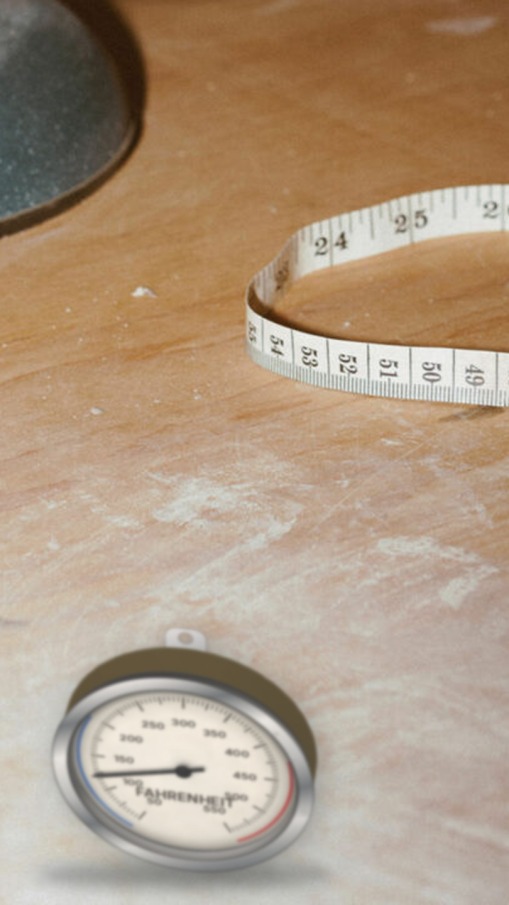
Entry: 125 °F
